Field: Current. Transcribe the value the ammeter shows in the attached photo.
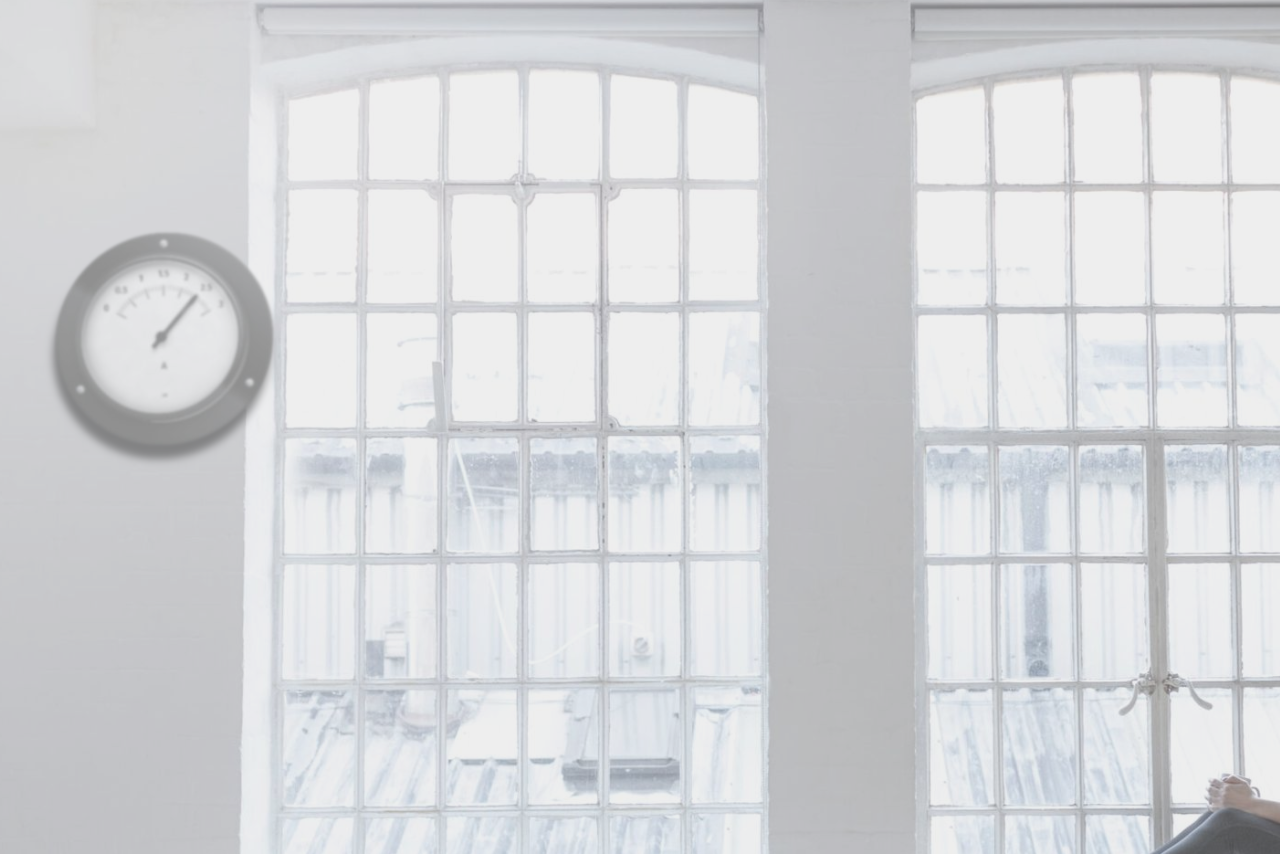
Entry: 2.5 A
